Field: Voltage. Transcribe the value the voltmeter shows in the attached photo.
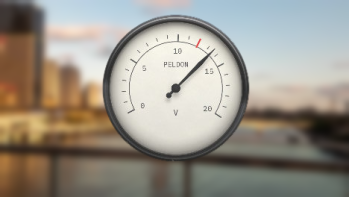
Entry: 13.5 V
